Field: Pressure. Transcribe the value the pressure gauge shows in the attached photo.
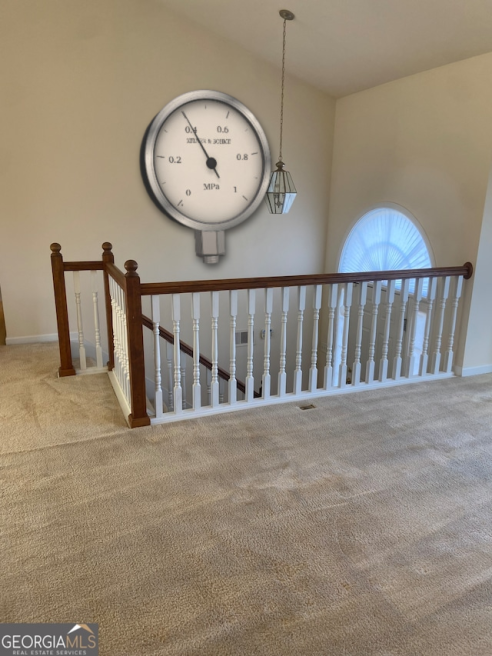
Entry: 0.4 MPa
